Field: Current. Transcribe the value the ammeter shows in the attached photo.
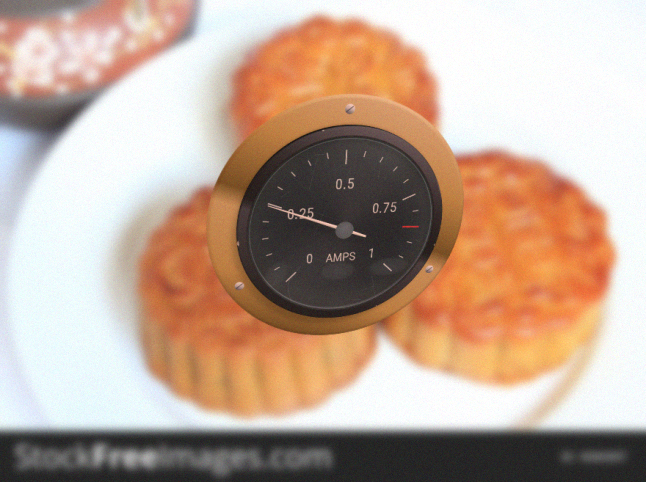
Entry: 0.25 A
